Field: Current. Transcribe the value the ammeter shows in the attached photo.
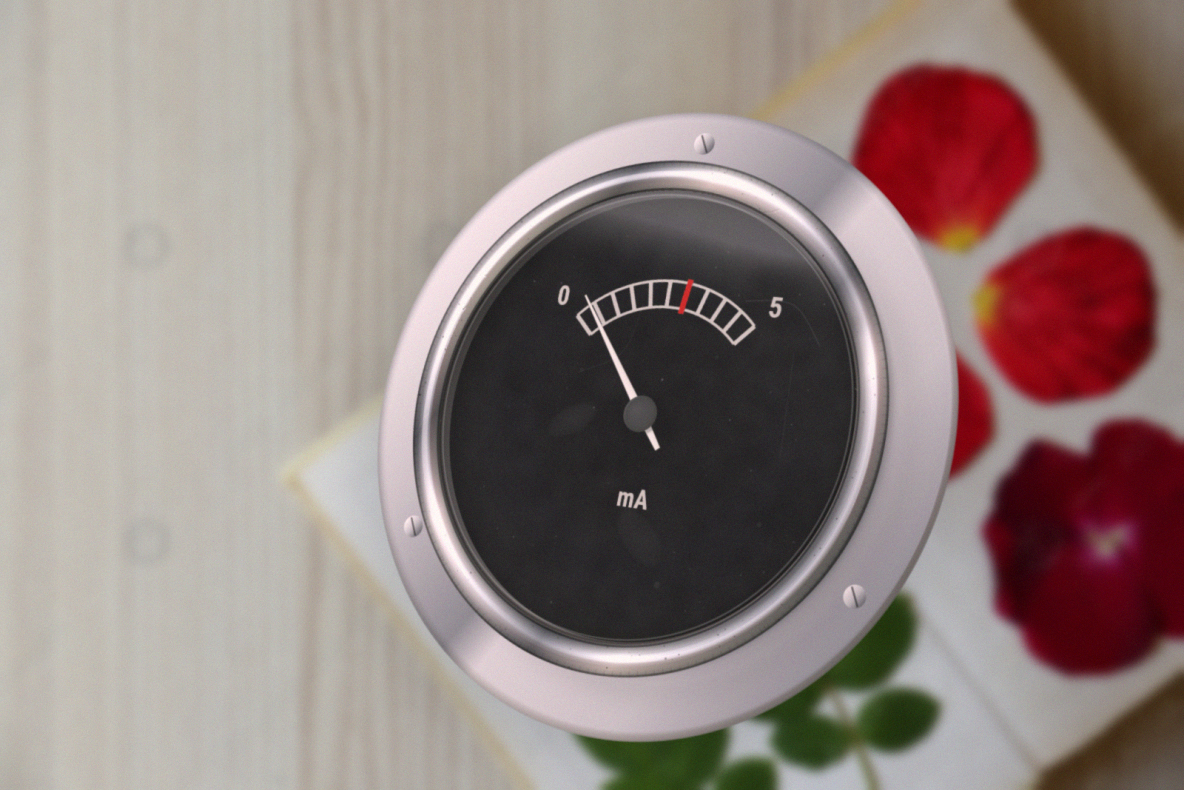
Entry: 0.5 mA
